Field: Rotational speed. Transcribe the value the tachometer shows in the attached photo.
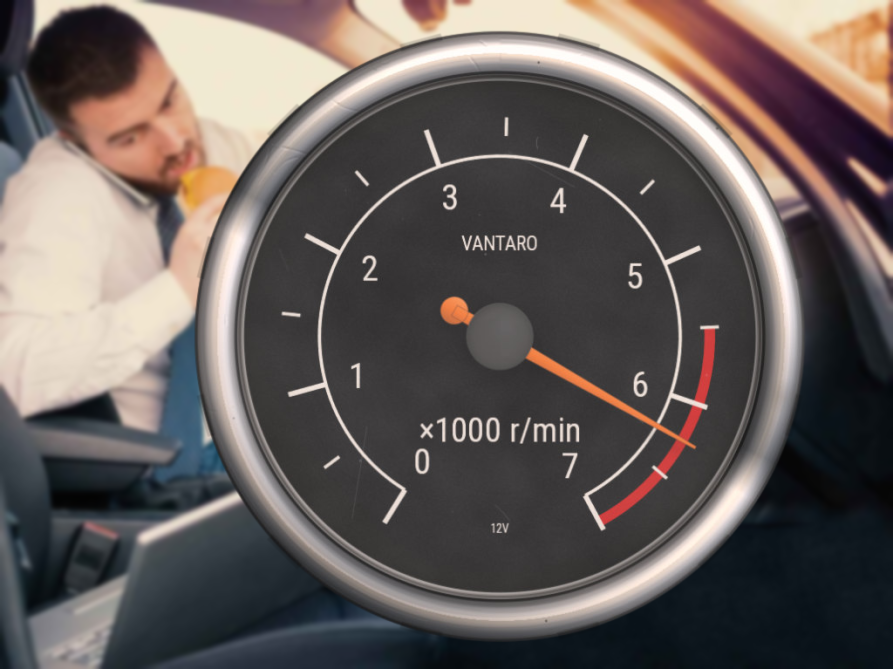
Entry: 6250 rpm
